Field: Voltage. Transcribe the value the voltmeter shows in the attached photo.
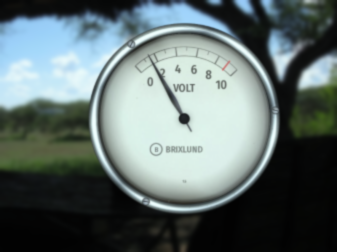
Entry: 1.5 V
